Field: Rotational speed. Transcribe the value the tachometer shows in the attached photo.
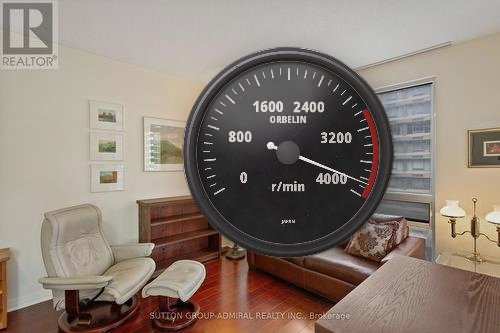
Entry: 3850 rpm
